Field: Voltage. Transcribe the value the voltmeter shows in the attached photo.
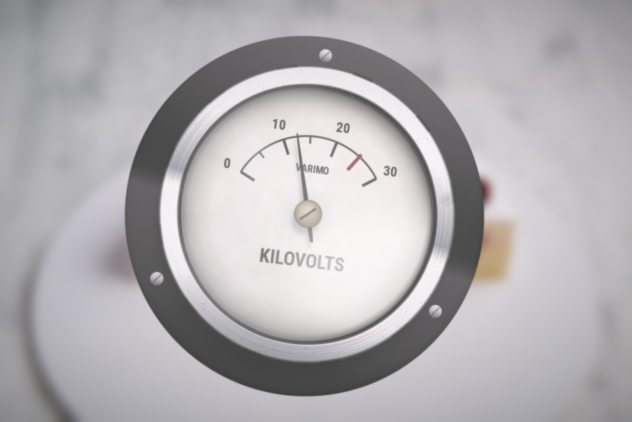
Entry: 12.5 kV
